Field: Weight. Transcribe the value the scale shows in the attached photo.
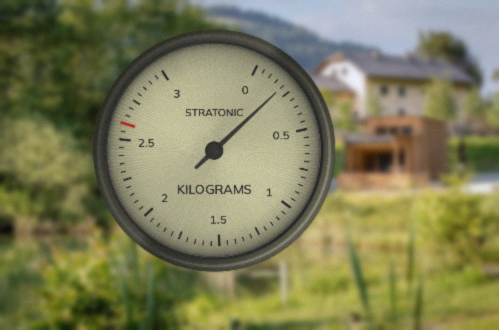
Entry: 0.2 kg
